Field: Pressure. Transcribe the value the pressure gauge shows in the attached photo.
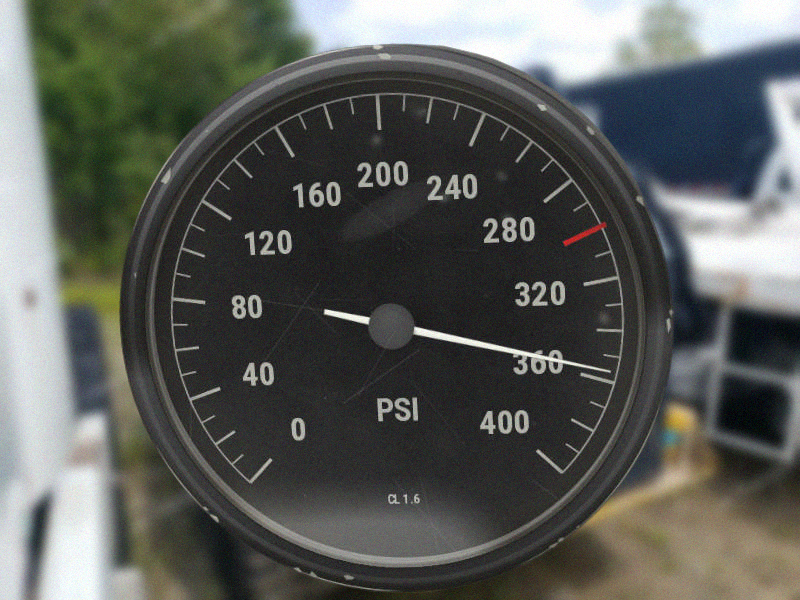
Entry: 355 psi
